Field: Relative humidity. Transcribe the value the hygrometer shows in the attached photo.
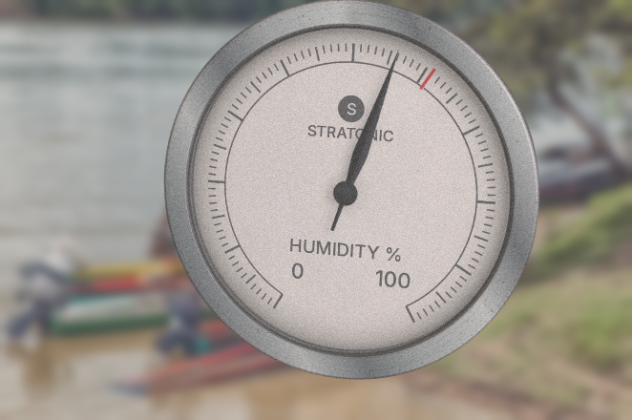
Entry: 56 %
